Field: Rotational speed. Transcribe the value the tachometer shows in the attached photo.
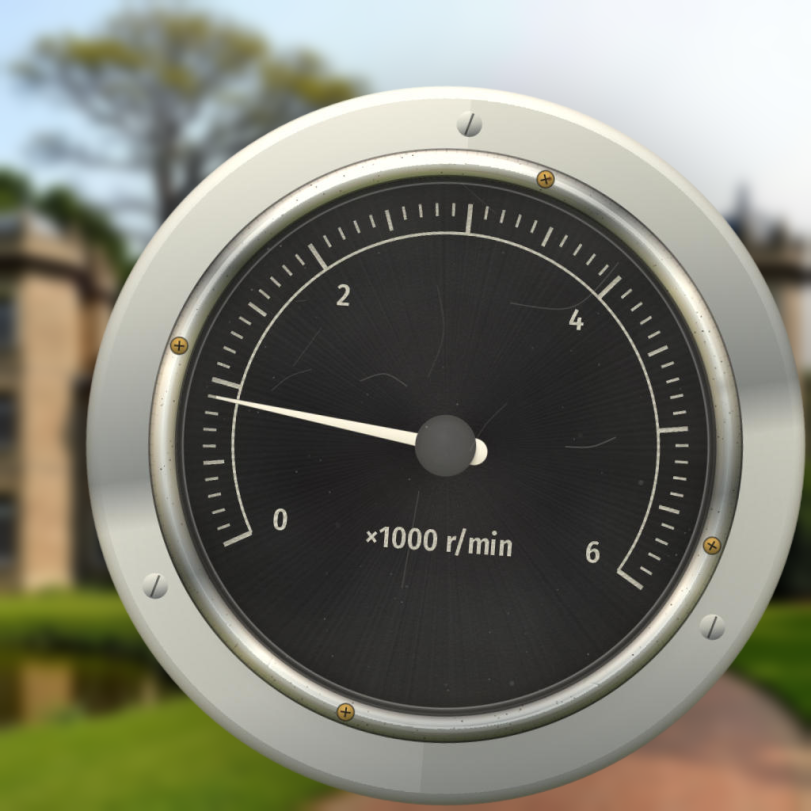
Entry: 900 rpm
